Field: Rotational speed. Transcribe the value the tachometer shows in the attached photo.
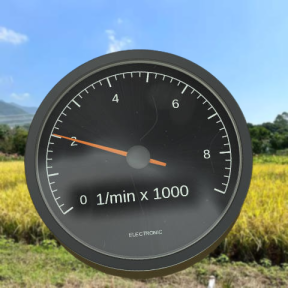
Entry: 2000 rpm
